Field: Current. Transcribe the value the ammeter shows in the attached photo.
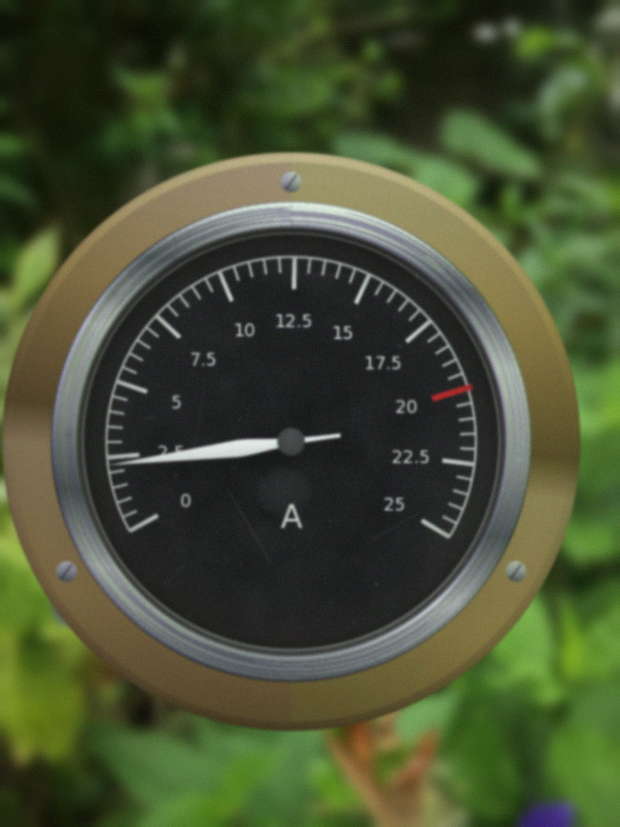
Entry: 2.25 A
